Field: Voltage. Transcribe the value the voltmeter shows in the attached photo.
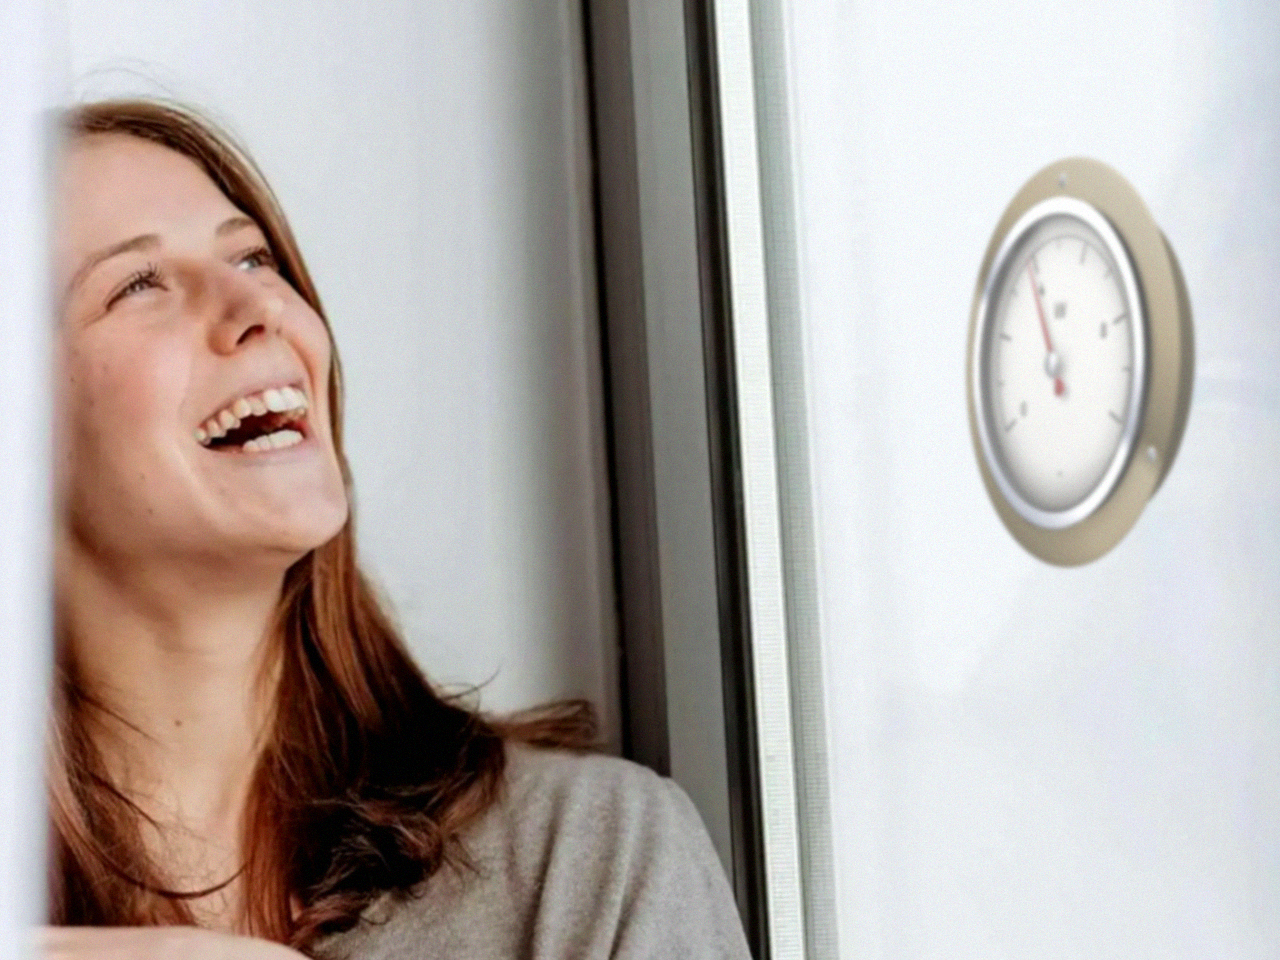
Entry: 4 kV
